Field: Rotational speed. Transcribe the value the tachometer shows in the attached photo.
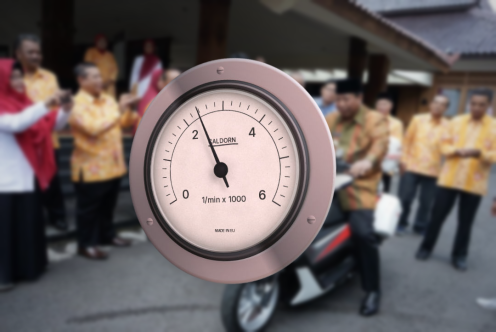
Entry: 2400 rpm
